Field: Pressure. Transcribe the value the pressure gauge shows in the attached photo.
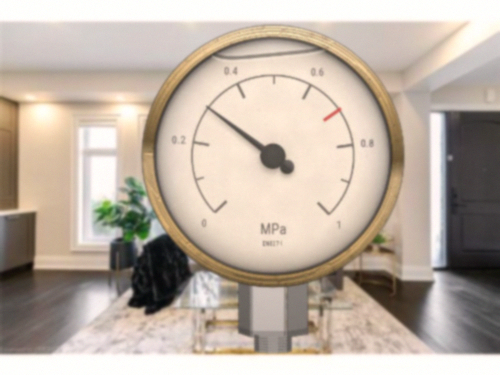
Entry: 0.3 MPa
